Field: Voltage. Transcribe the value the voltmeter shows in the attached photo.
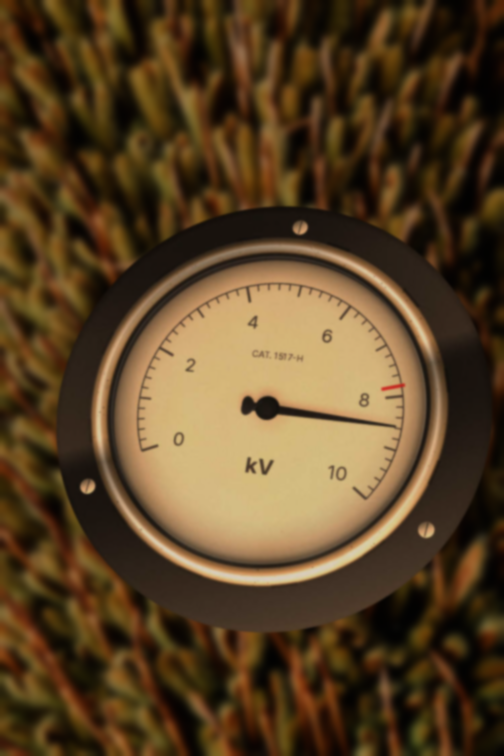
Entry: 8.6 kV
